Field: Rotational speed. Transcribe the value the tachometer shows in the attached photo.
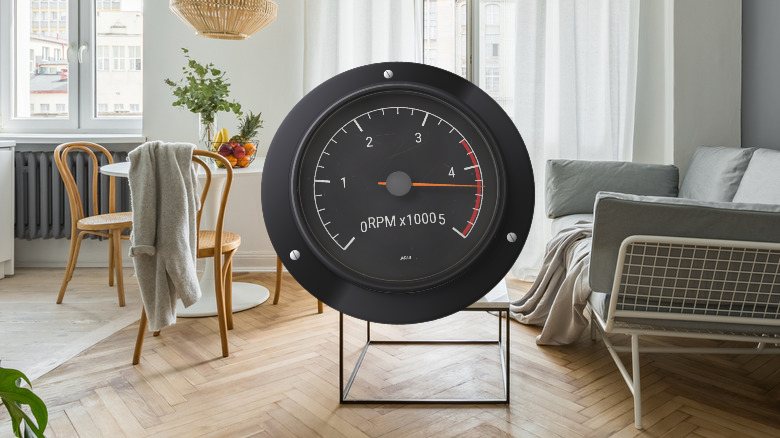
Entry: 4300 rpm
